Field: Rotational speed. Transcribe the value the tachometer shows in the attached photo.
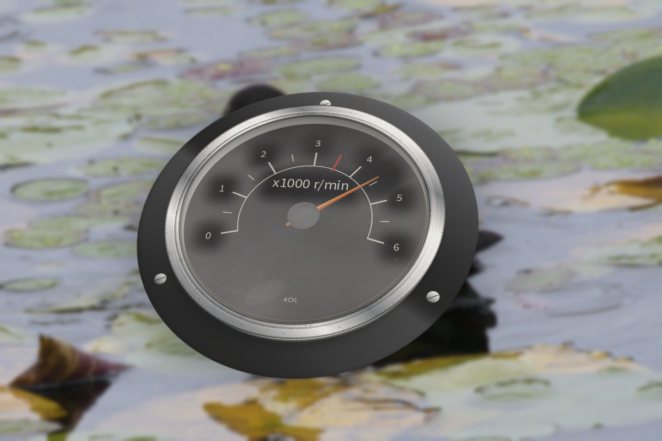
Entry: 4500 rpm
